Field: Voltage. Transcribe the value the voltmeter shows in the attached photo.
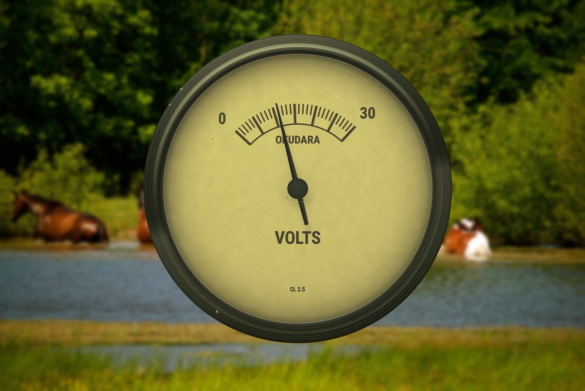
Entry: 11 V
